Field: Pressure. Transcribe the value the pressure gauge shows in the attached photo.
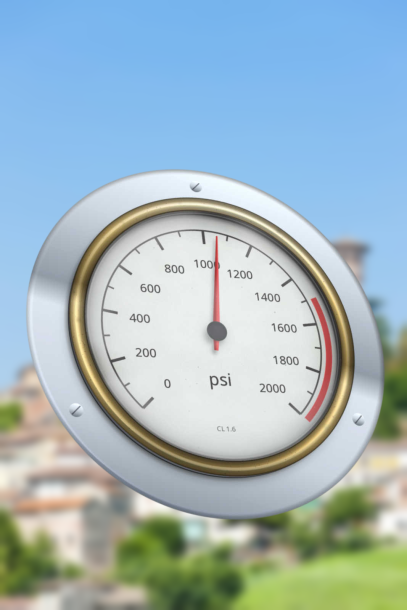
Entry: 1050 psi
